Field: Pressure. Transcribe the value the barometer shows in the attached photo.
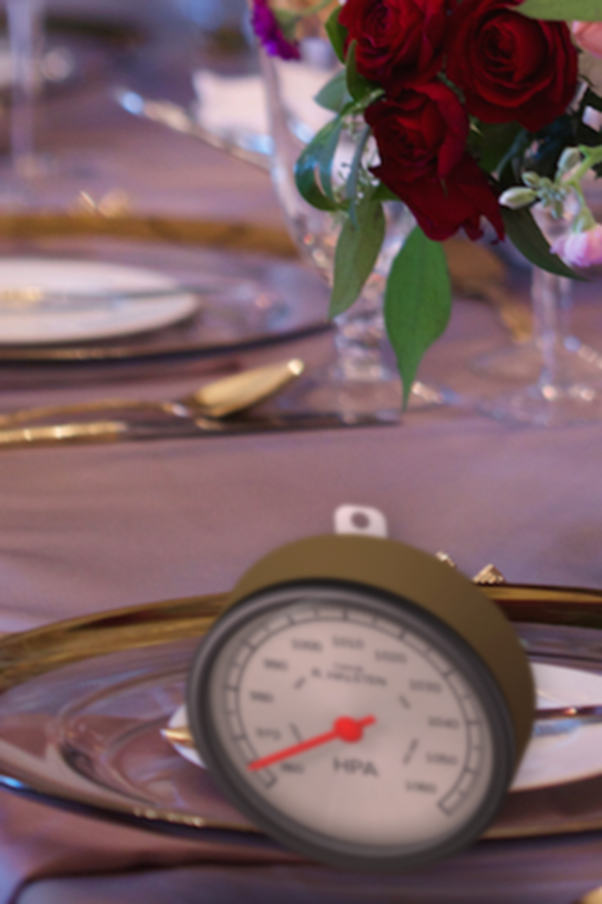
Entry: 965 hPa
